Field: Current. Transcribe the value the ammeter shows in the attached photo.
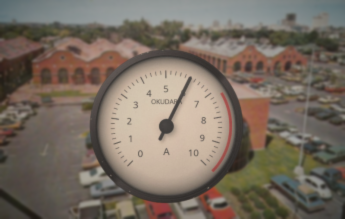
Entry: 6 A
